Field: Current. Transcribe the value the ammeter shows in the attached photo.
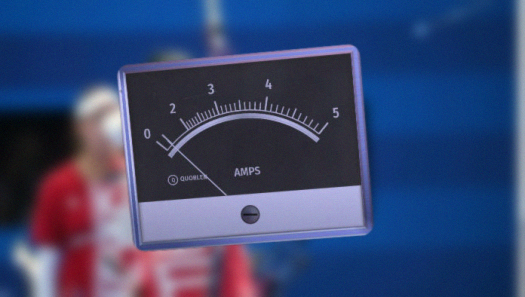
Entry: 1 A
